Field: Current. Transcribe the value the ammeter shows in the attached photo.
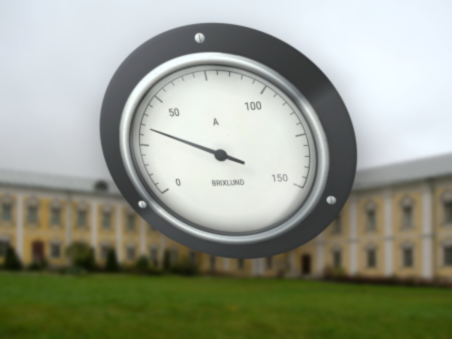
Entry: 35 A
